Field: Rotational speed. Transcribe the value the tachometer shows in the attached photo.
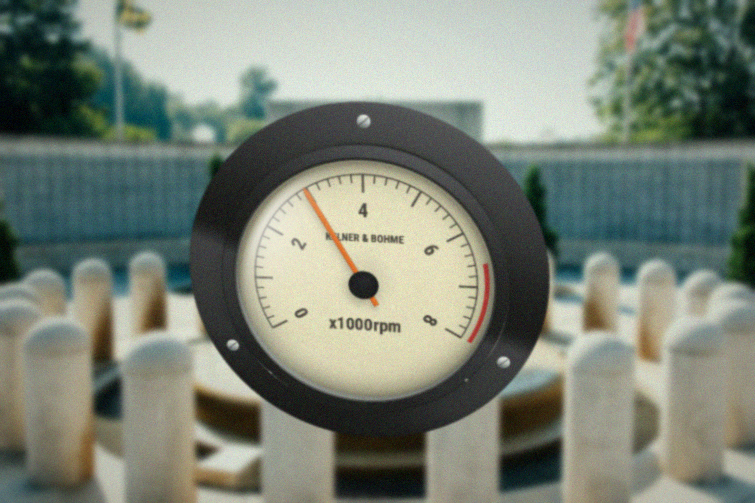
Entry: 3000 rpm
